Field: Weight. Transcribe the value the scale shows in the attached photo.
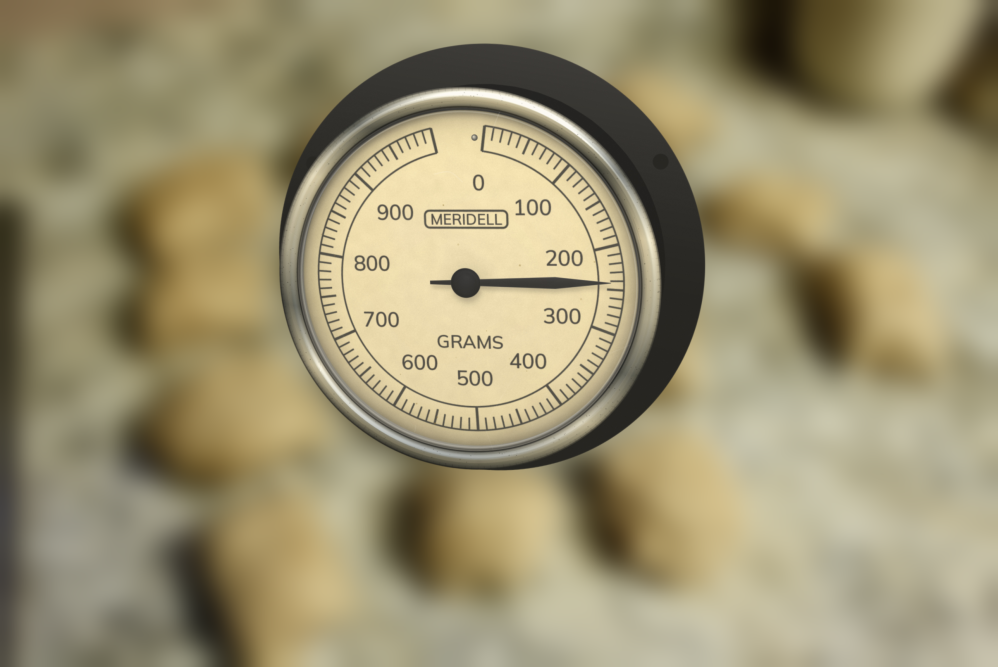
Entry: 240 g
